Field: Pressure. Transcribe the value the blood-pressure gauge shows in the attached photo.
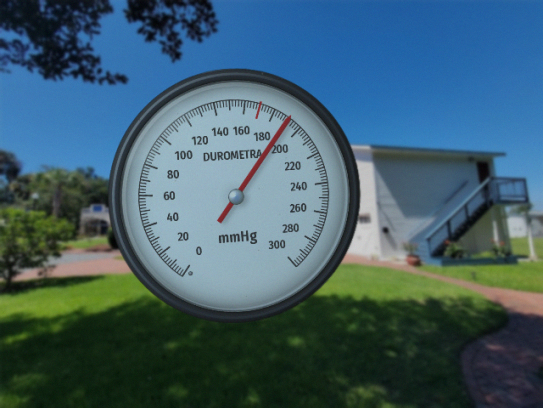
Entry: 190 mmHg
